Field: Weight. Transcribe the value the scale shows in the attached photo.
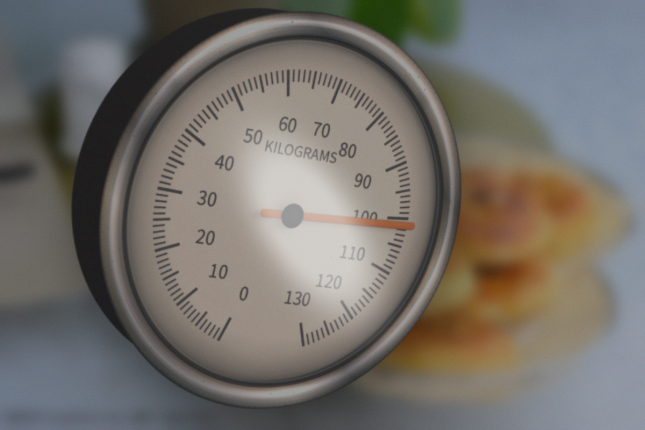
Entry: 101 kg
